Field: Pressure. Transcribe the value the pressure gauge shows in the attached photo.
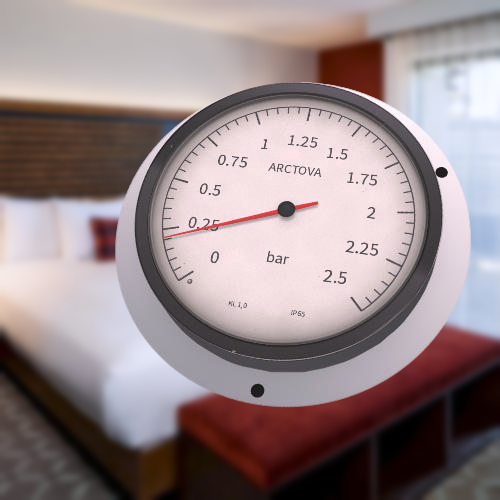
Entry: 0.2 bar
